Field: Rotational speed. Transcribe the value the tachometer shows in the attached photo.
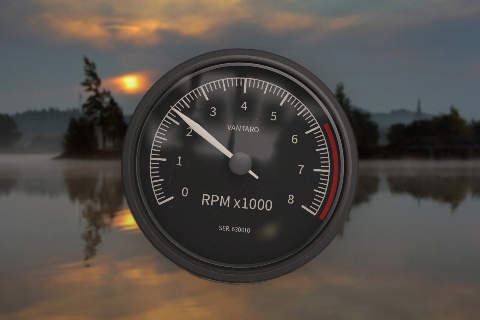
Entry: 2200 rpm
